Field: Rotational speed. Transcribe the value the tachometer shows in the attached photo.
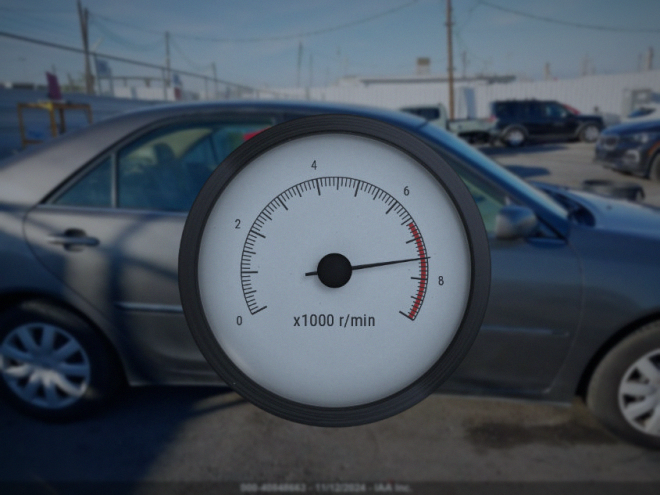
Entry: 7500 rpm
